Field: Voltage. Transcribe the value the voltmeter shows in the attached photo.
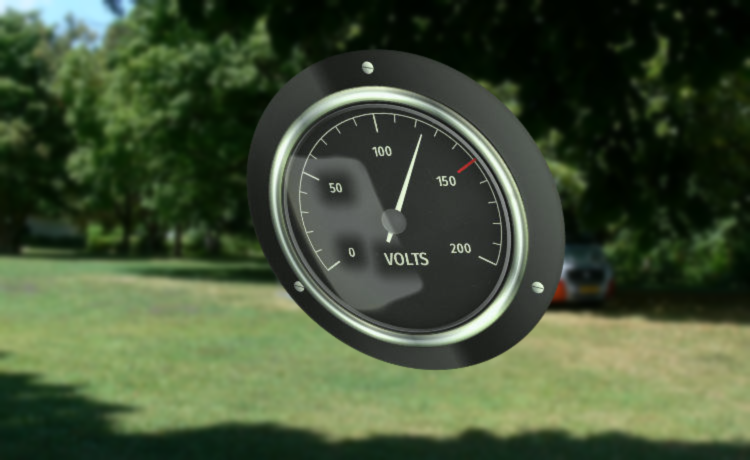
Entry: 125 V
